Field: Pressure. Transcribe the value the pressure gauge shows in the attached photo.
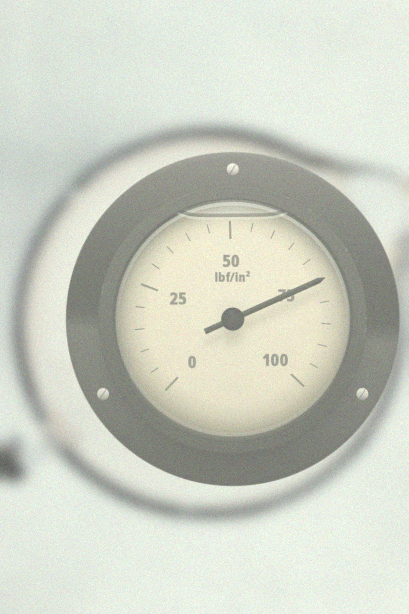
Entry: 75 psi
